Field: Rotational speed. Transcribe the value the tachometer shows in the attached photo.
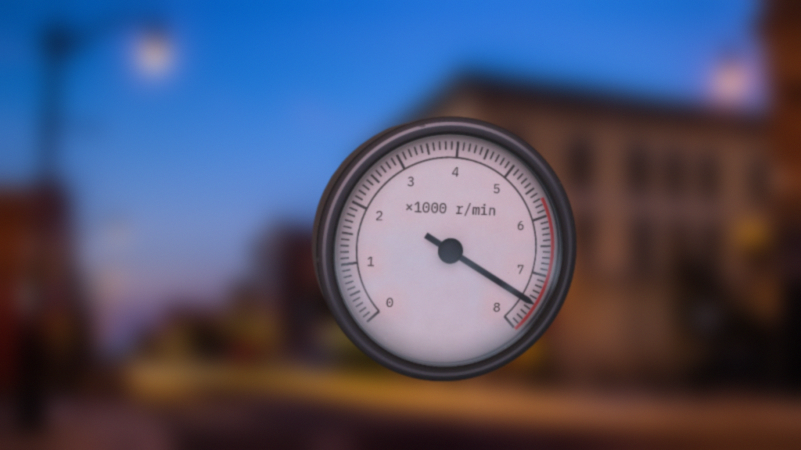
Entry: 7500 rpm
